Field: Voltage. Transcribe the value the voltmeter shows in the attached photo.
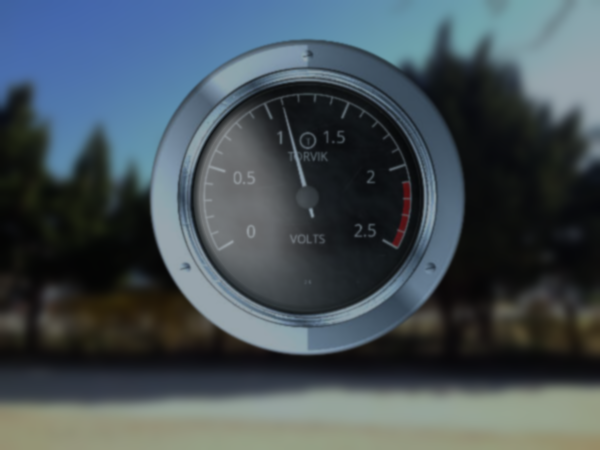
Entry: 1.1 V
